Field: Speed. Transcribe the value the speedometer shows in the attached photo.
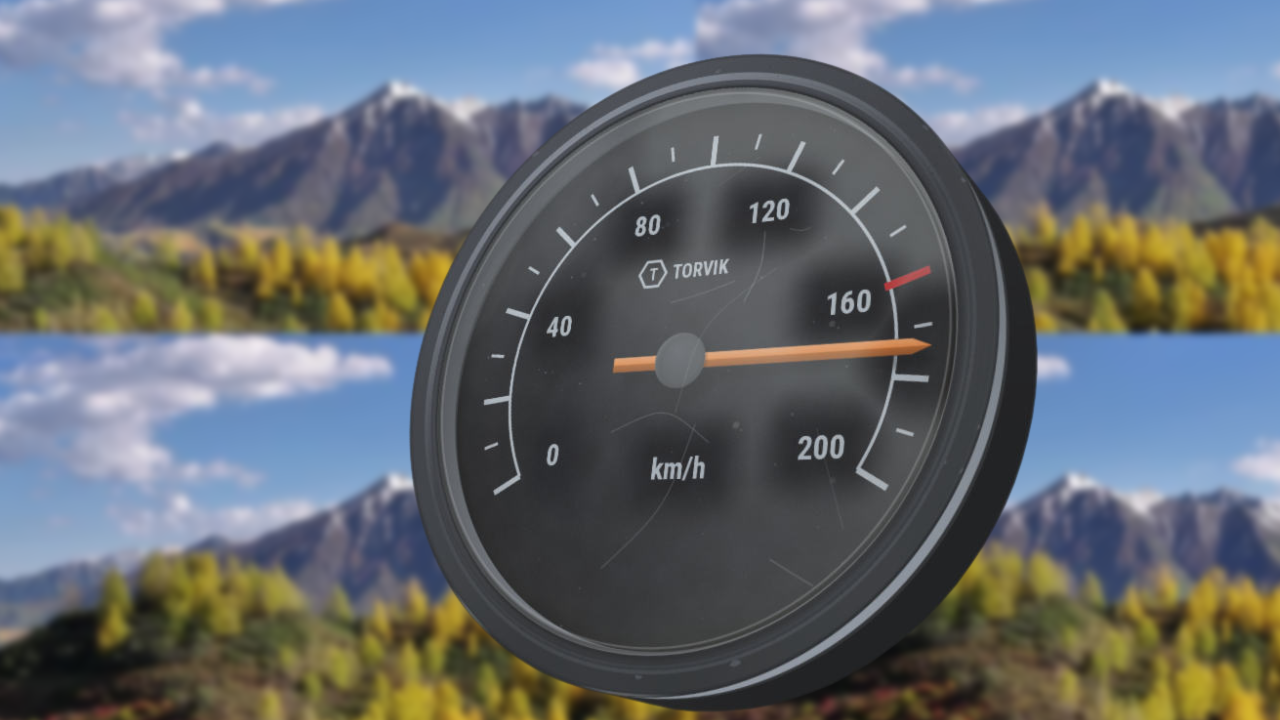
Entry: 175 km/h
